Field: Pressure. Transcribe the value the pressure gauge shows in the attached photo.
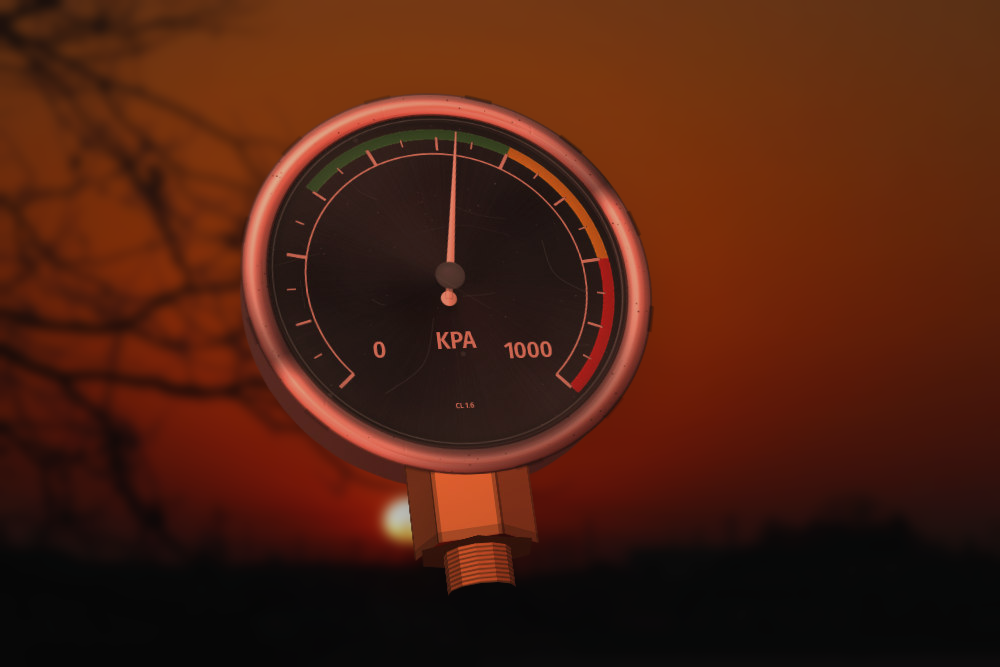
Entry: 525 kPa
